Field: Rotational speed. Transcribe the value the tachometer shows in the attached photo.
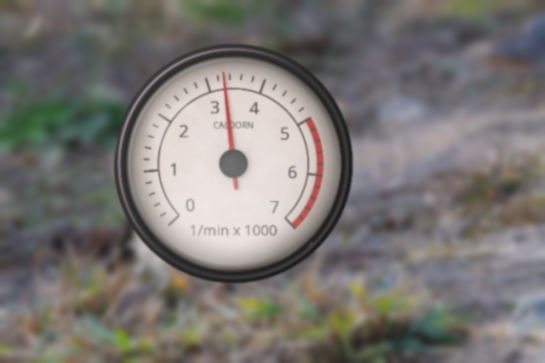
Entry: 3300 rpm
